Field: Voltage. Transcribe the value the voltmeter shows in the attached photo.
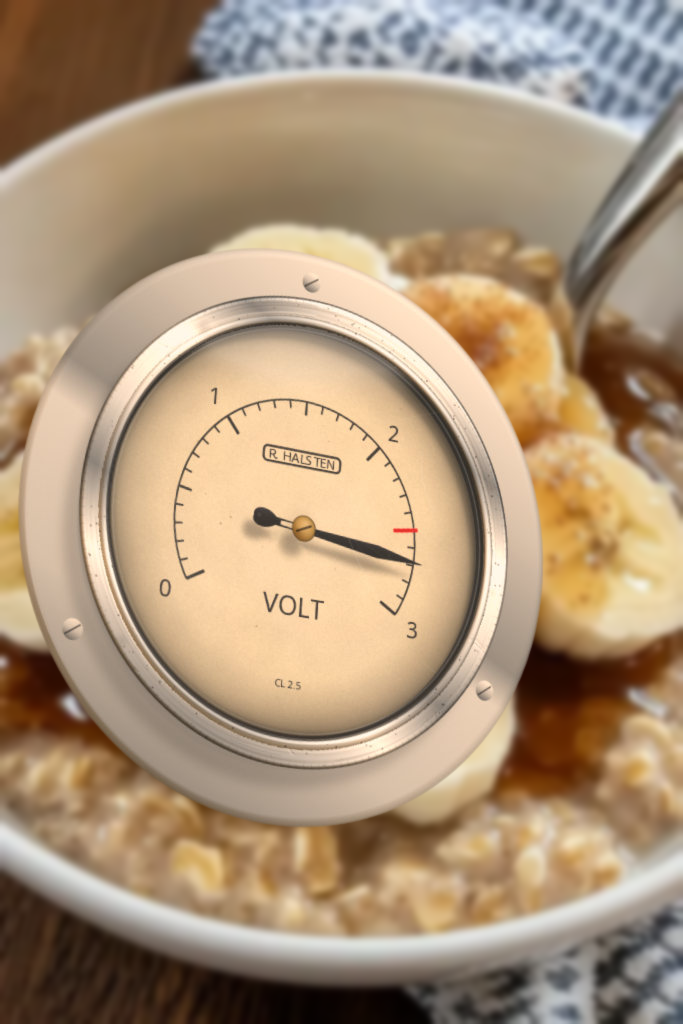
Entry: 2.7 V
